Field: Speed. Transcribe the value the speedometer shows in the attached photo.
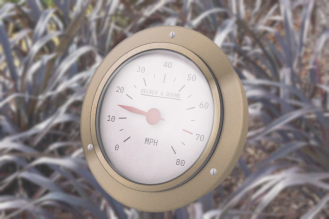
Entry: 15 mph
